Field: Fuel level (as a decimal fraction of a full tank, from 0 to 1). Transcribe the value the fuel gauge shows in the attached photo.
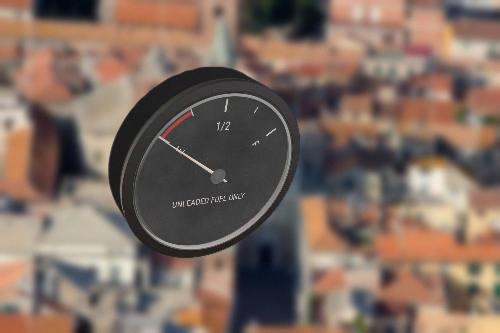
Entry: 0
